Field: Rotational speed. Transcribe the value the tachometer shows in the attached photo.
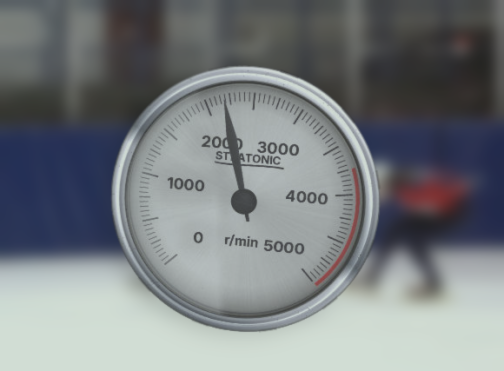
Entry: 2200 rpm
